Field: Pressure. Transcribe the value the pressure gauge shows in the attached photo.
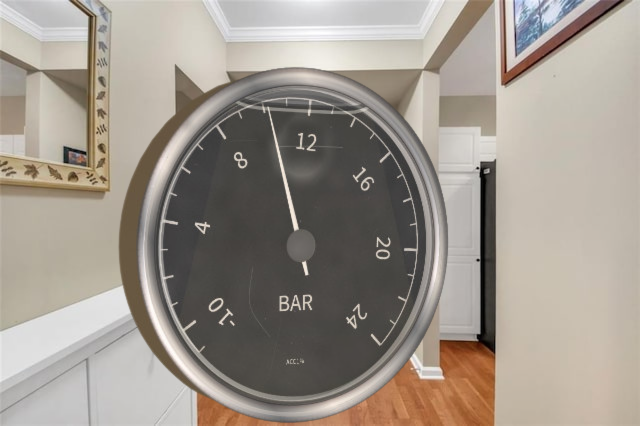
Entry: 10 bar
